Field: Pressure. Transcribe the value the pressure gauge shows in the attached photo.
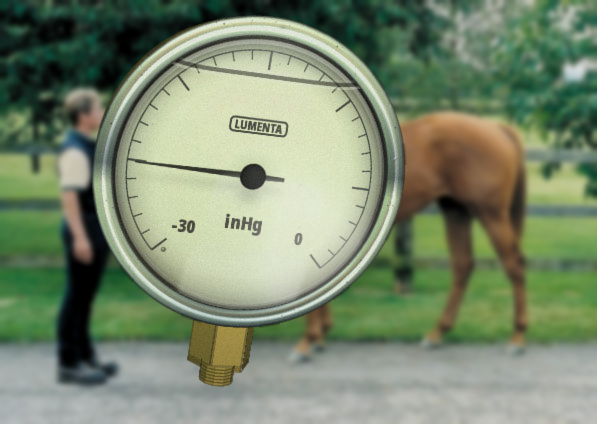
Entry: -25 inHg
